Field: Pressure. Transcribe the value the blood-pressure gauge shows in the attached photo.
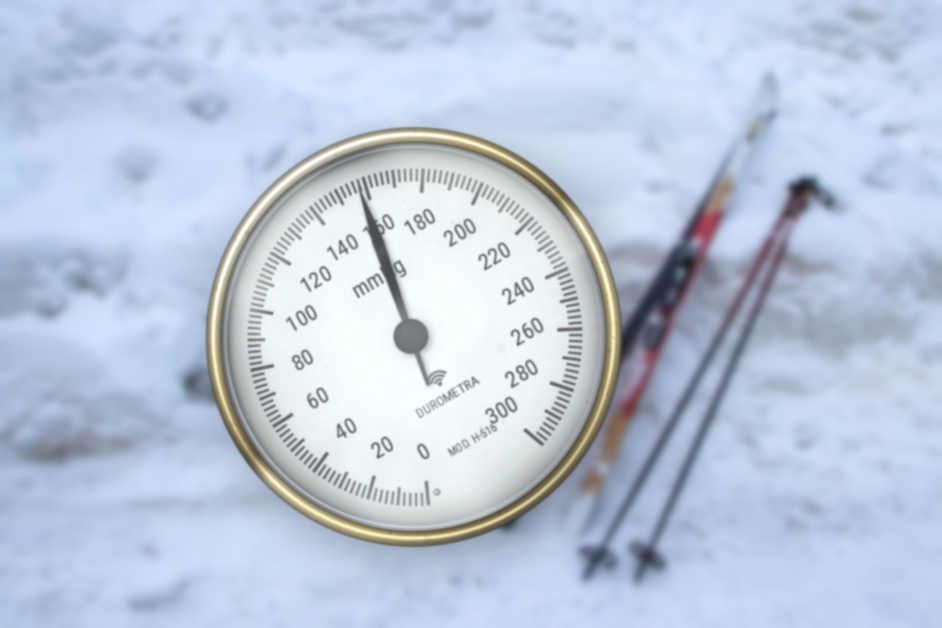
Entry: 158 mmHg
